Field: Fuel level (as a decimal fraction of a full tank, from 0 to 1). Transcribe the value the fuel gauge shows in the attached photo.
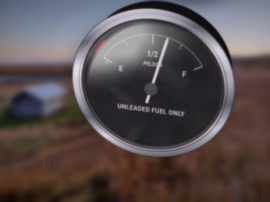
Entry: 0.625
